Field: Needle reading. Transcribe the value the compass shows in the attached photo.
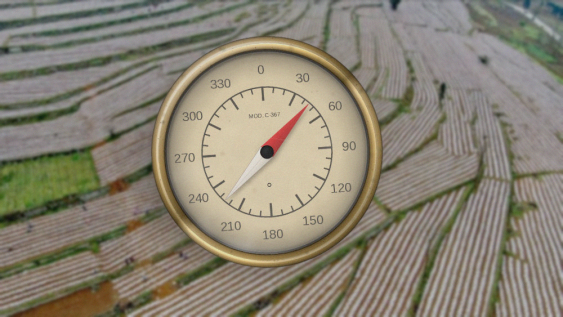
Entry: 45 °
